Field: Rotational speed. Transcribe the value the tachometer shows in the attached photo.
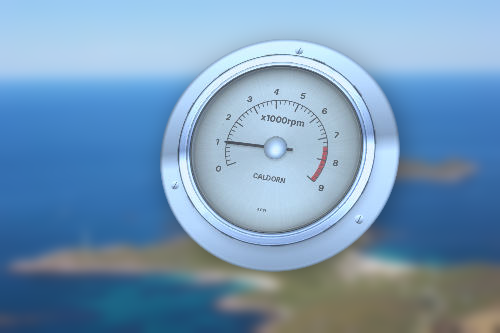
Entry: 1000 rpm
